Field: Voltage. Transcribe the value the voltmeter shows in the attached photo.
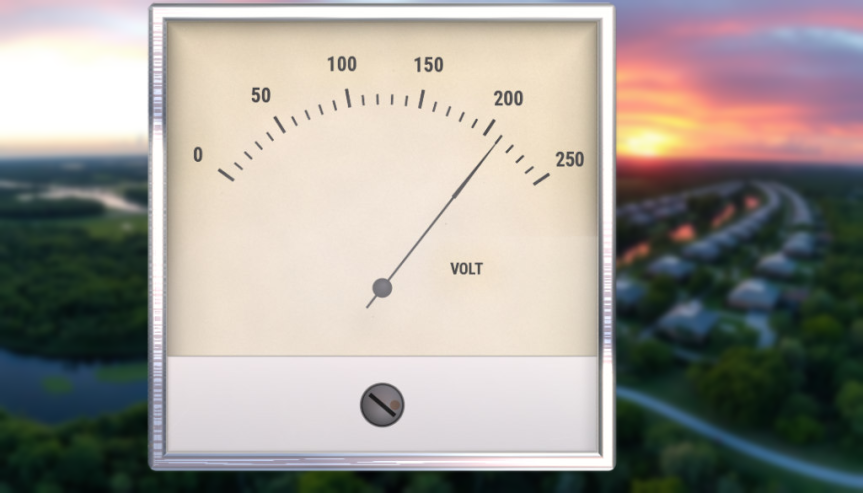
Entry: 210 V
